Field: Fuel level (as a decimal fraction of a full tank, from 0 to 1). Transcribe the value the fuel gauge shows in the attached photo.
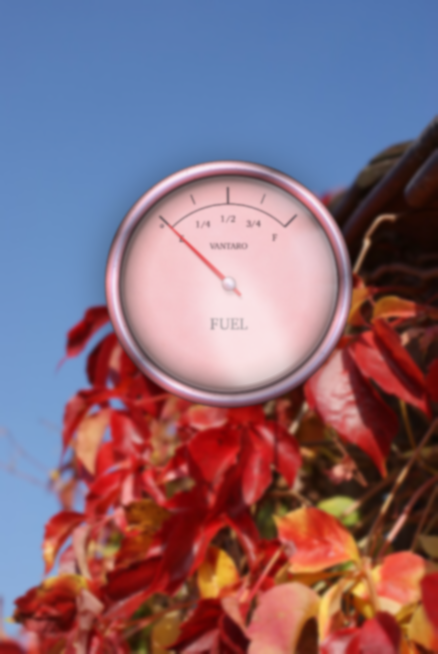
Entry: 0
